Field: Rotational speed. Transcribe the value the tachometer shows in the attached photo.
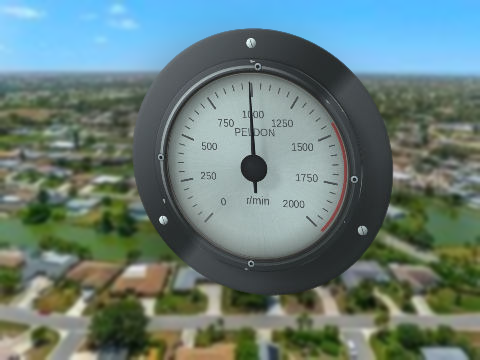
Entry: 1000 rpm
